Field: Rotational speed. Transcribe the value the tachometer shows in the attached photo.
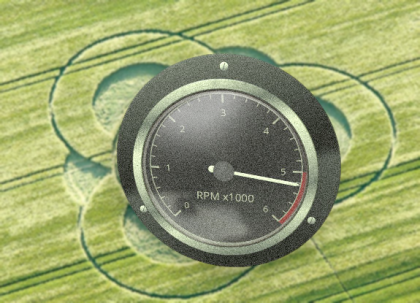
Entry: 5200 rpm
